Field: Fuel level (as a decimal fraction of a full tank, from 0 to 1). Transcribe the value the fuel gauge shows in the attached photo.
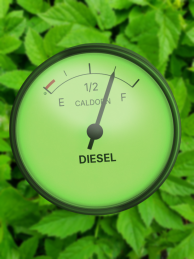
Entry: 0.75
